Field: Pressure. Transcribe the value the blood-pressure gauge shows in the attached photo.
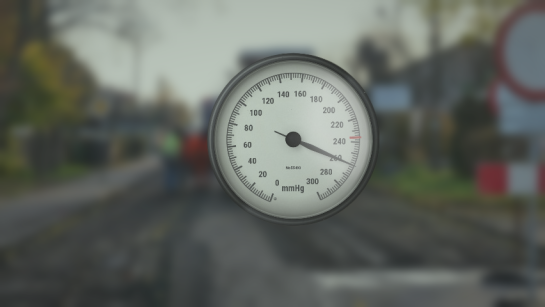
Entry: 260 mmHg
